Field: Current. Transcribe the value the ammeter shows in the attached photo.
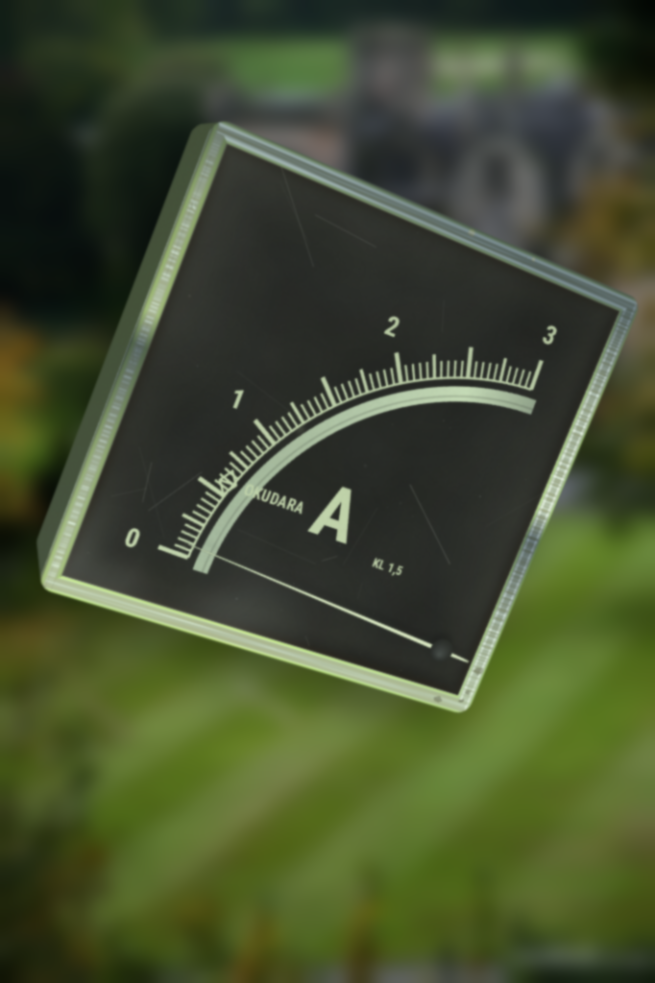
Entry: 0.1 A
